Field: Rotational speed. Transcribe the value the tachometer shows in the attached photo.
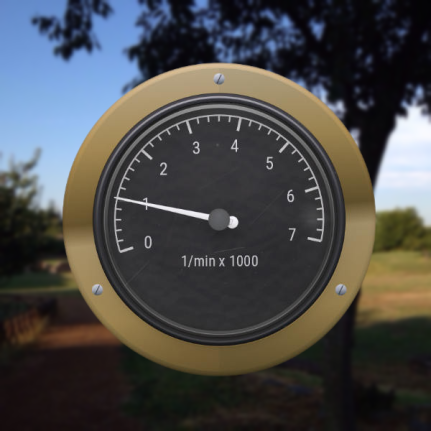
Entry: 1000 rpm
